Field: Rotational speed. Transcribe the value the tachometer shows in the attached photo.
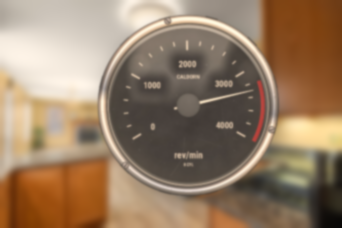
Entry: 3300 rpm
